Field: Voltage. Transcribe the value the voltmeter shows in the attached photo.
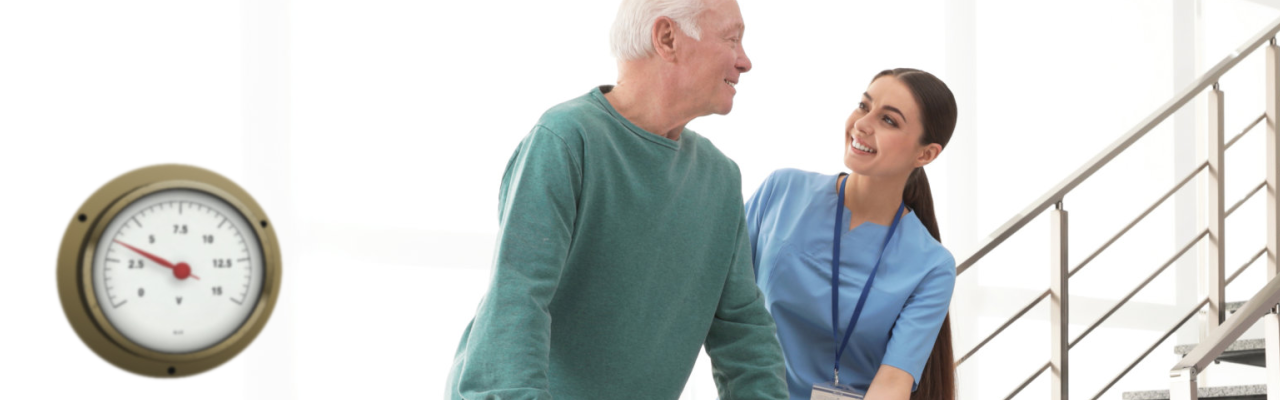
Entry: 3.5 V
